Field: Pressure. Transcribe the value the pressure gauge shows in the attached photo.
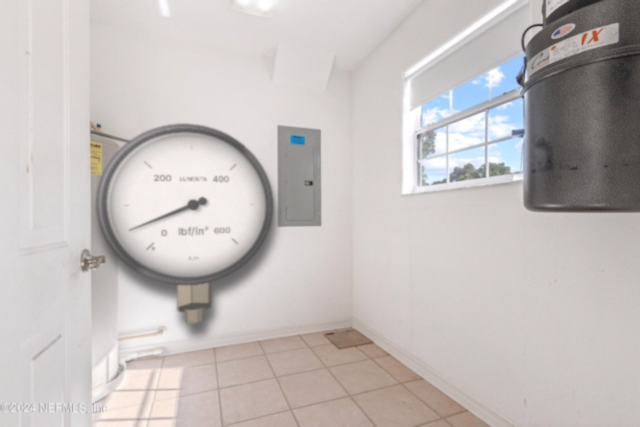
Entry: 50 psi
